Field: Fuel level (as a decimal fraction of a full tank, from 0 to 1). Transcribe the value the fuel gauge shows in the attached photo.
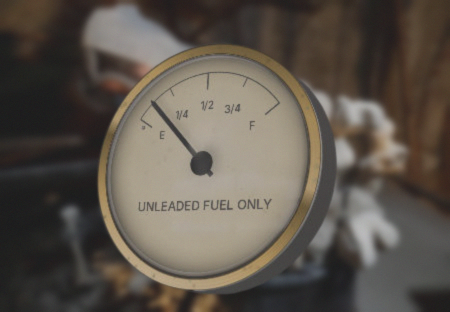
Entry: 0.125
